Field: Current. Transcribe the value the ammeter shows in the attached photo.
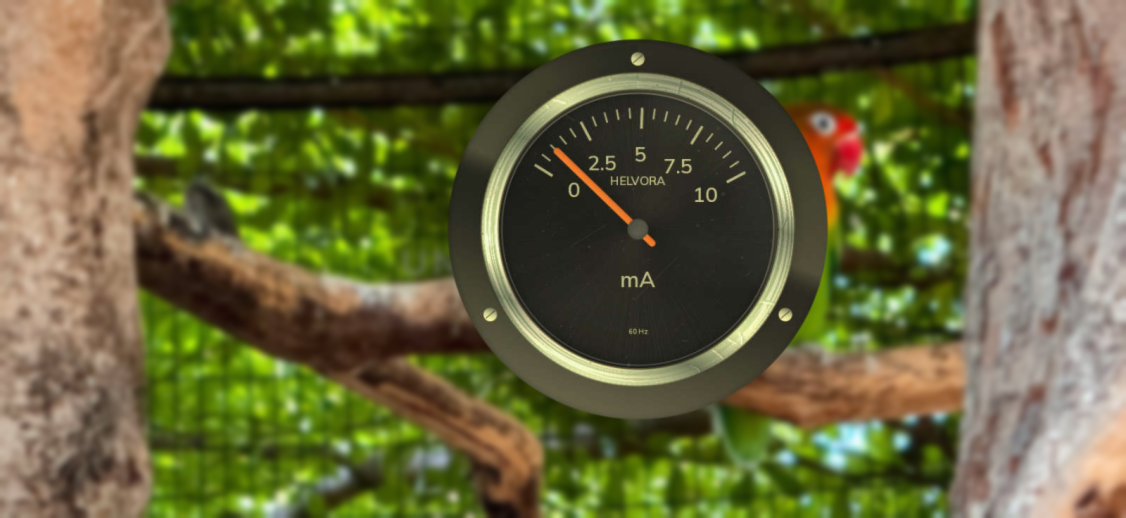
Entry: 1 mA
